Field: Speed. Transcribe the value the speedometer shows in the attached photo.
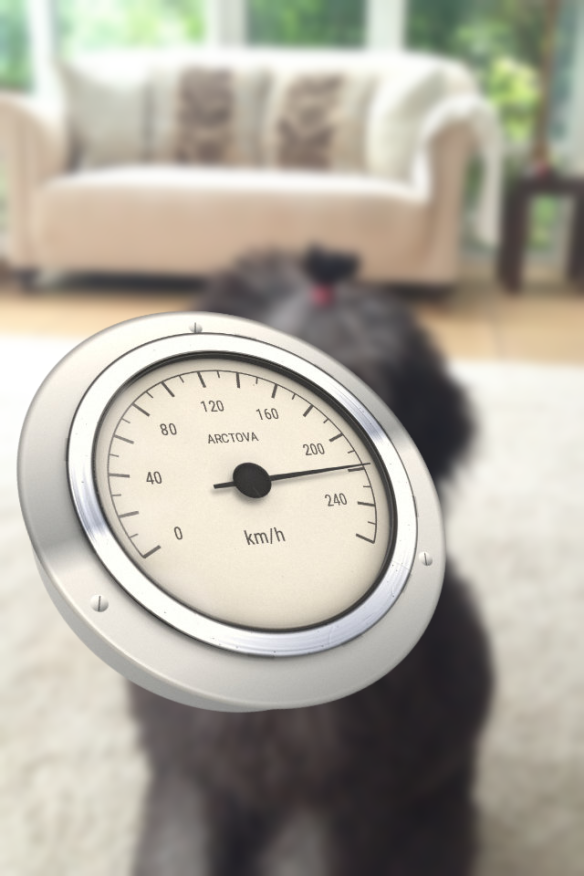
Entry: 220 km/h
